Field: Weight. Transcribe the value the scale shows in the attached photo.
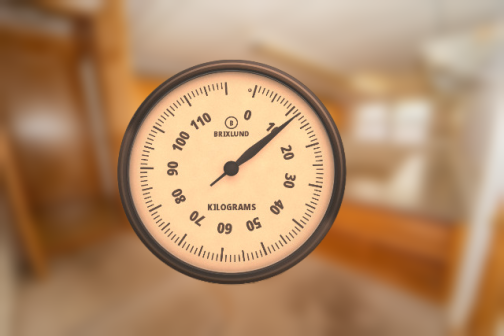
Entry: 12 kg
